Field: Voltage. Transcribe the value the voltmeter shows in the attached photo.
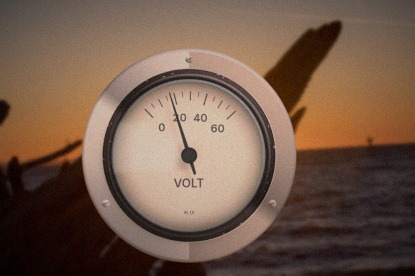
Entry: 17.5 V
